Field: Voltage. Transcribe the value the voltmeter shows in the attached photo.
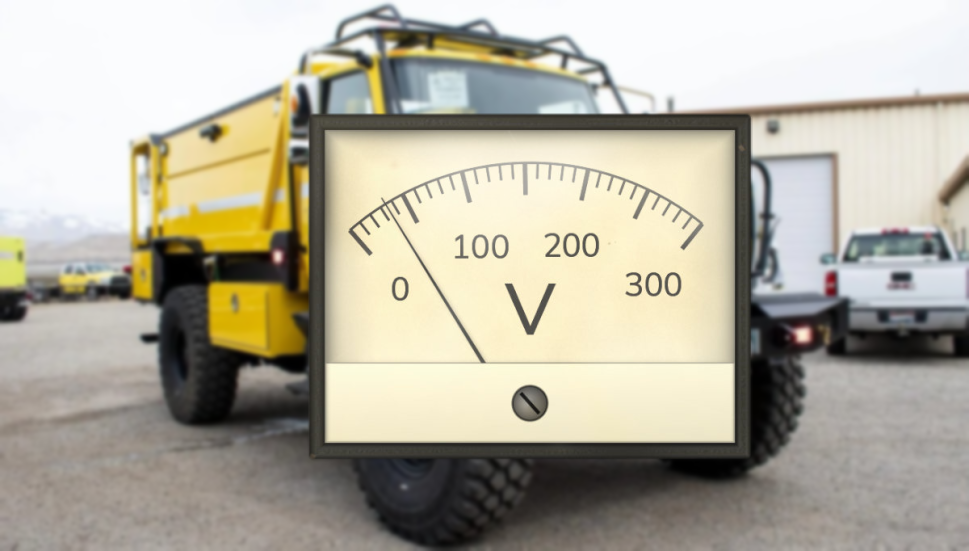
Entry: 35 V
